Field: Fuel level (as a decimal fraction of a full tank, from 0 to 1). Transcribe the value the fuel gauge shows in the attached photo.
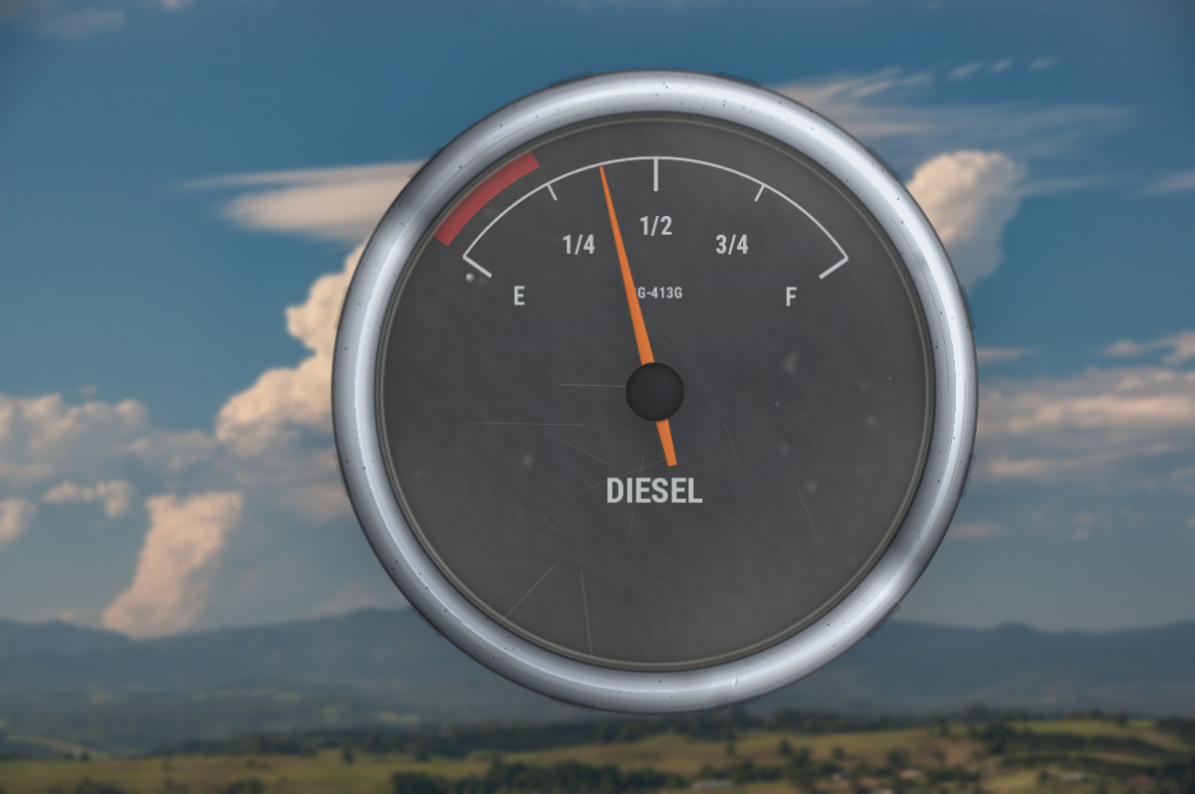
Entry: 0.375
